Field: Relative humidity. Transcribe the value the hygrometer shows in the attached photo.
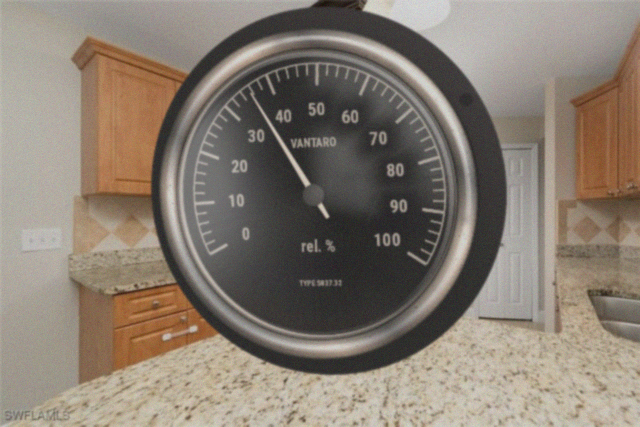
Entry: 36 %
